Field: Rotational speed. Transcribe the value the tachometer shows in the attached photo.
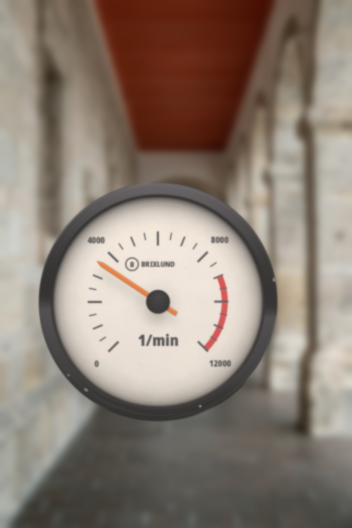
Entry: 3500 rpm
